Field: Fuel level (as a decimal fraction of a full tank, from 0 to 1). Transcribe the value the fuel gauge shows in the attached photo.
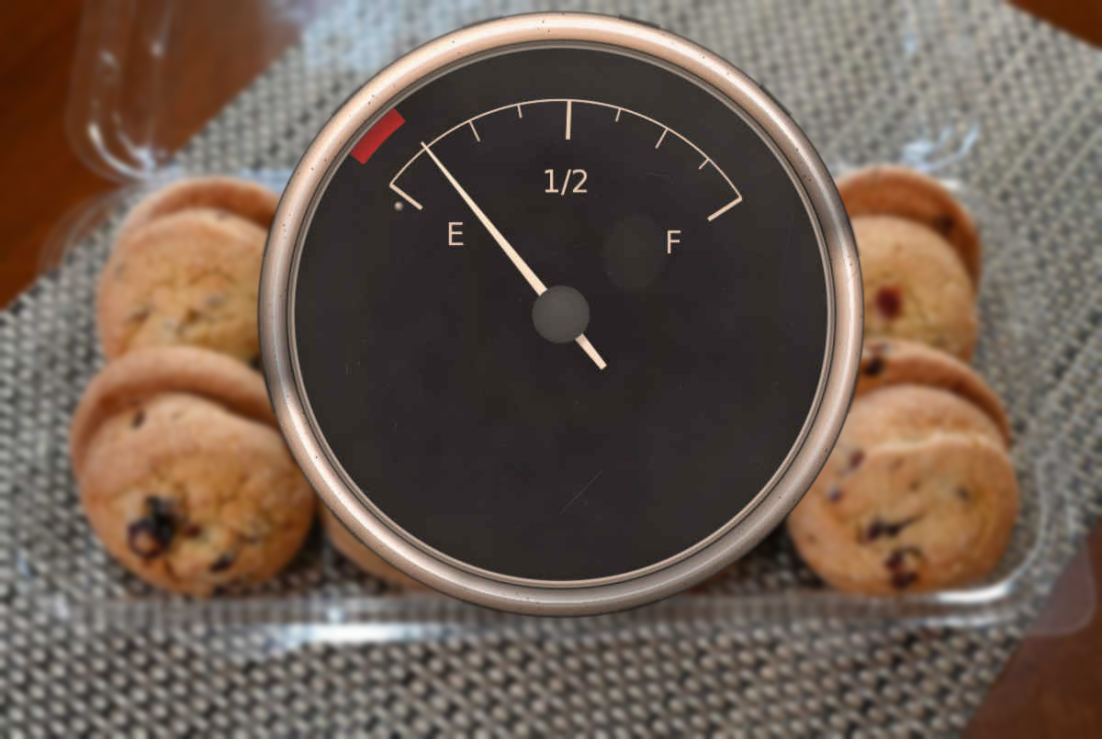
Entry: 0.125
